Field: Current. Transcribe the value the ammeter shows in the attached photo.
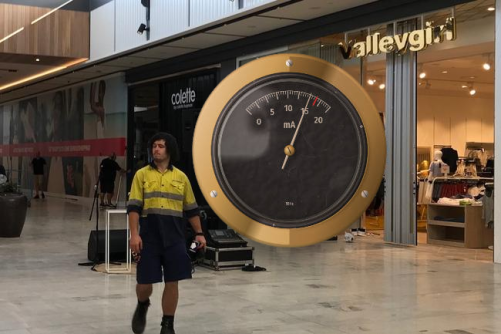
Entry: 15 mA
